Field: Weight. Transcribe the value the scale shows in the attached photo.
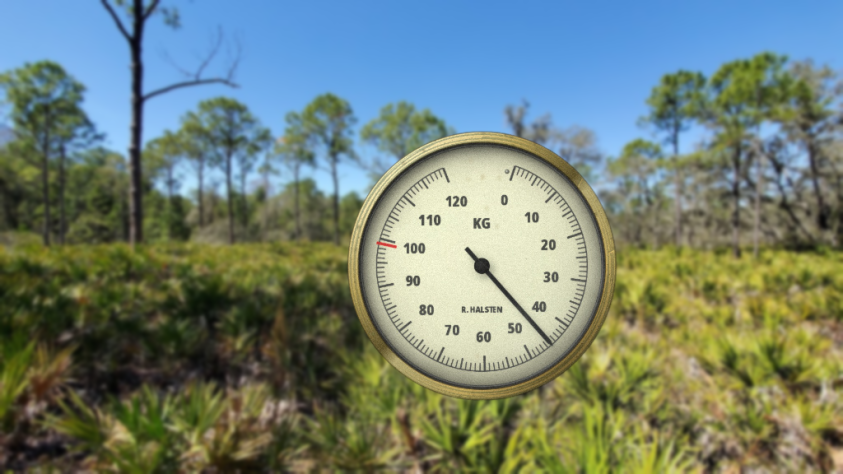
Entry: 45 kg
